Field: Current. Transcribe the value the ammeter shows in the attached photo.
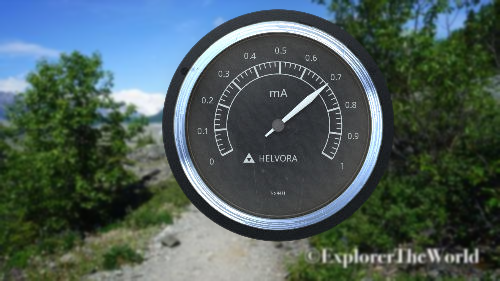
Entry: 0.7 mA
